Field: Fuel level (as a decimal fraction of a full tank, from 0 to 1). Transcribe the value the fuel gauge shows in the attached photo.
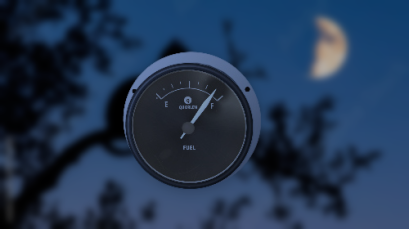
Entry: 0.875
